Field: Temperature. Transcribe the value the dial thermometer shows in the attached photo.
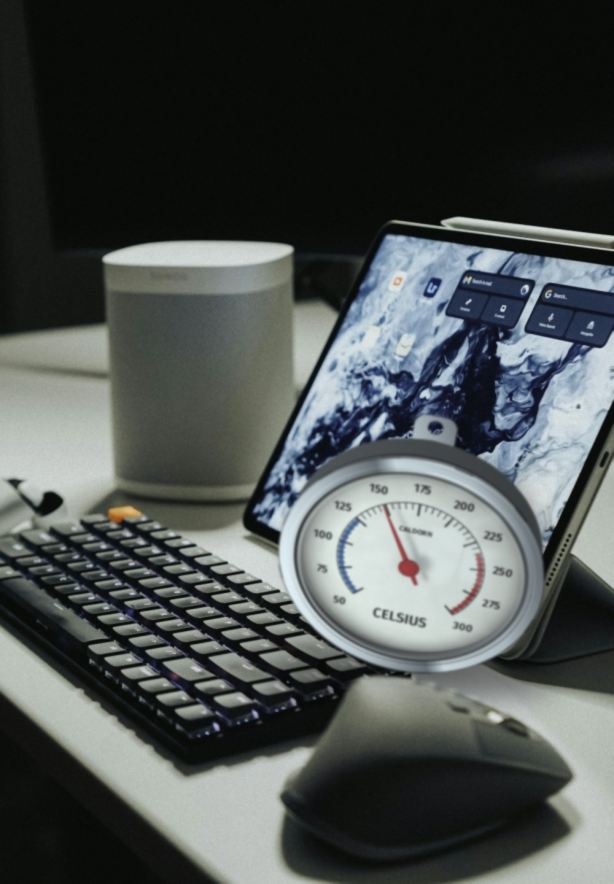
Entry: 150 °C
